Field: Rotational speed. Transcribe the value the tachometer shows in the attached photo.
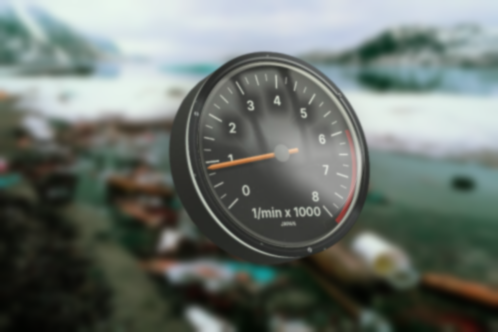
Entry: 875 rpm
